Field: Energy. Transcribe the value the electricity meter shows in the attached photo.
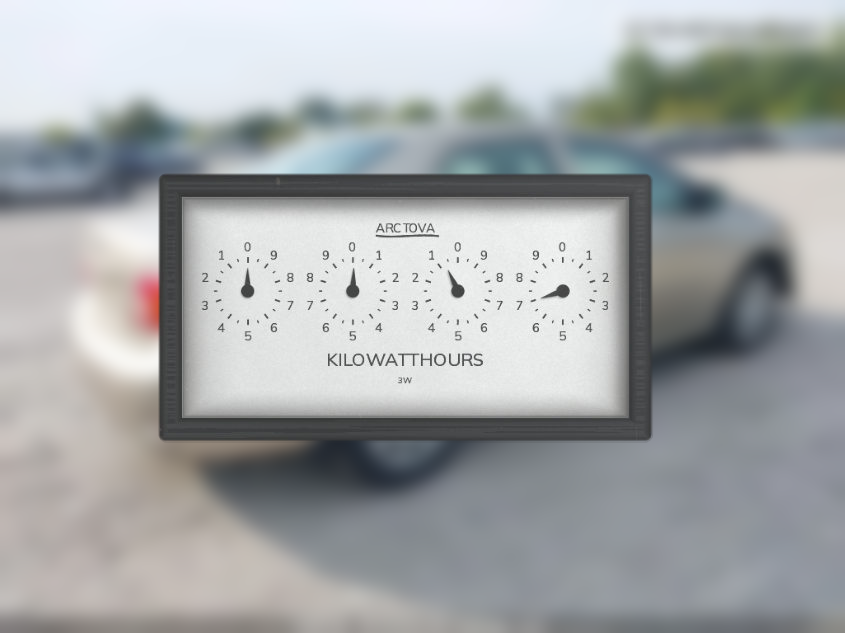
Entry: 7 kWh
